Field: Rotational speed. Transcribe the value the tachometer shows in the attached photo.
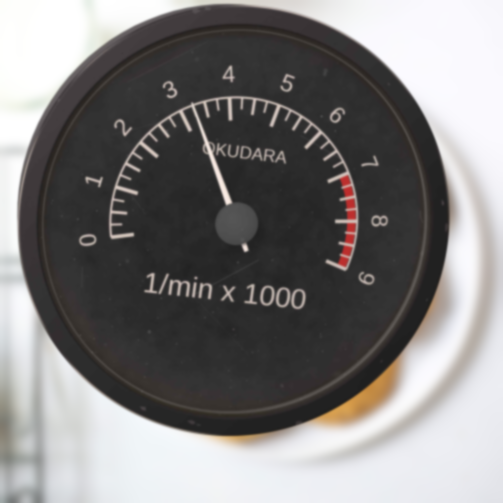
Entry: 3250 rpm
